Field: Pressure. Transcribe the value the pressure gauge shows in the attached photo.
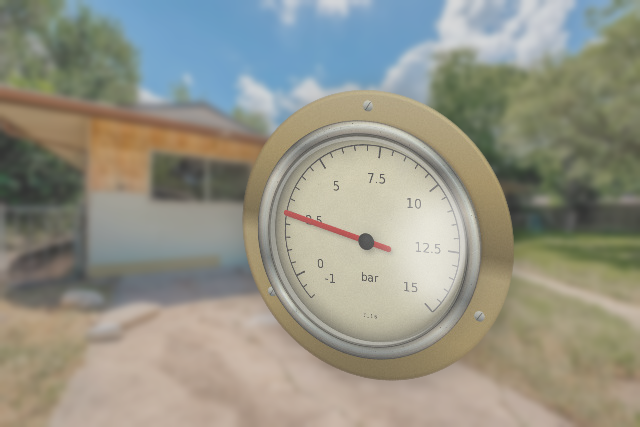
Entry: 2.5 bar
